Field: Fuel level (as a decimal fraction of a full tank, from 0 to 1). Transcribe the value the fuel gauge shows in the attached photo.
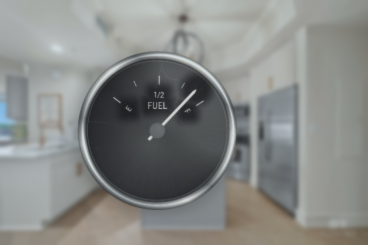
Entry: 0.875
